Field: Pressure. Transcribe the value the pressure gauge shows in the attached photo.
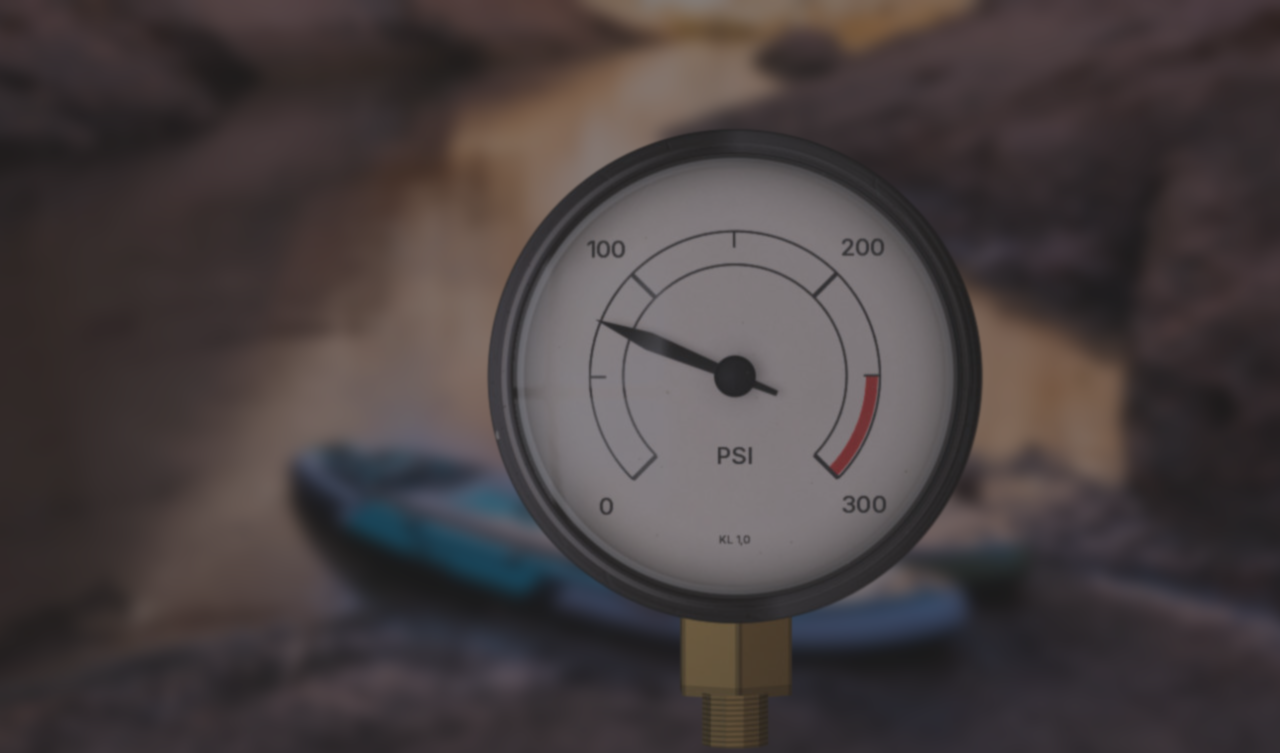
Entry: 75 psi
